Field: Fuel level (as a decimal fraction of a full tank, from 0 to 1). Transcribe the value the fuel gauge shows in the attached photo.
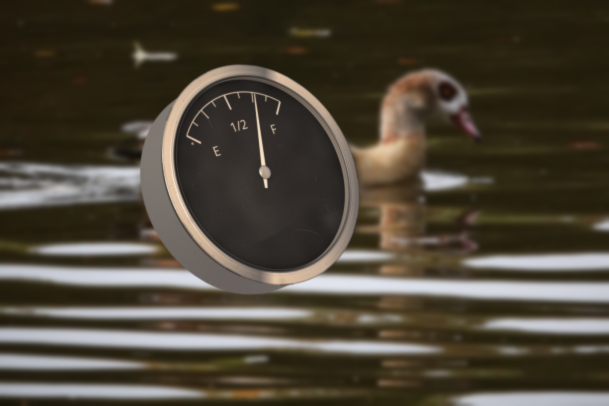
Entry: 0.75
